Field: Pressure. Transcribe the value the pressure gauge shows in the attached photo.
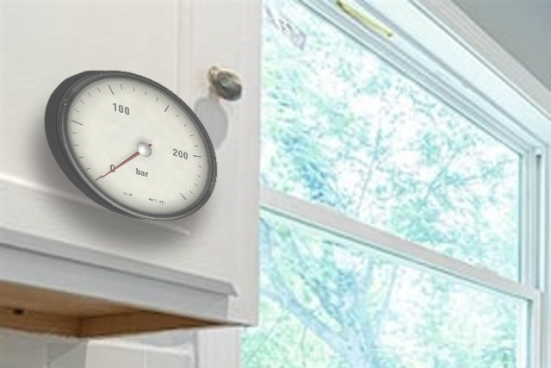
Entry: 0 bar
